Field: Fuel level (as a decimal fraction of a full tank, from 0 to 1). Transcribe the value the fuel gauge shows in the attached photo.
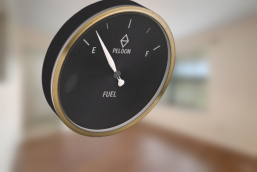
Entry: 0.125
